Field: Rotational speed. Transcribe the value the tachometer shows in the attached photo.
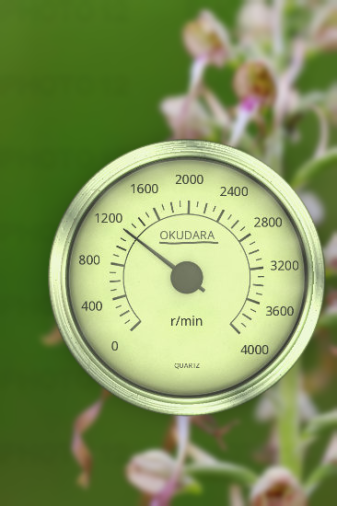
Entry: 1200 rpm
